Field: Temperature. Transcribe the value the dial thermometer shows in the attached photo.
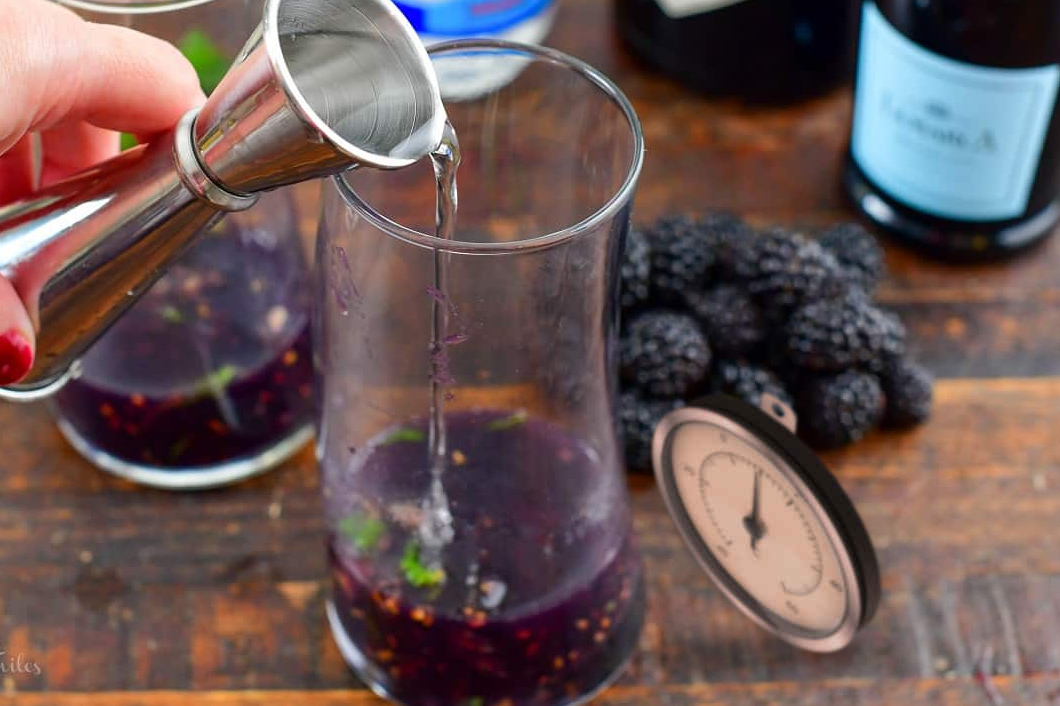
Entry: 10 °C
